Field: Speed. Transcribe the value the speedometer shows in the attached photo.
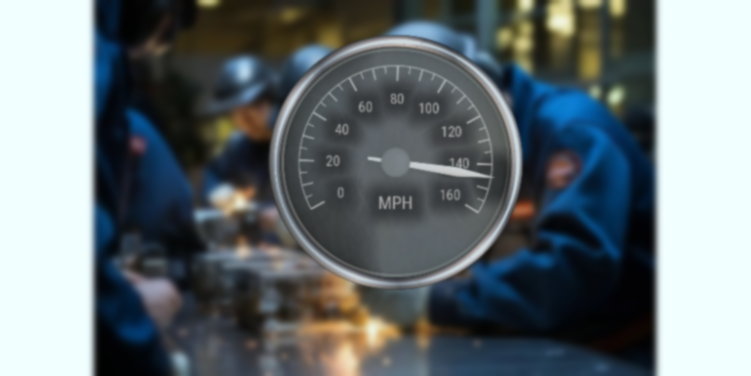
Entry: 145 mph
